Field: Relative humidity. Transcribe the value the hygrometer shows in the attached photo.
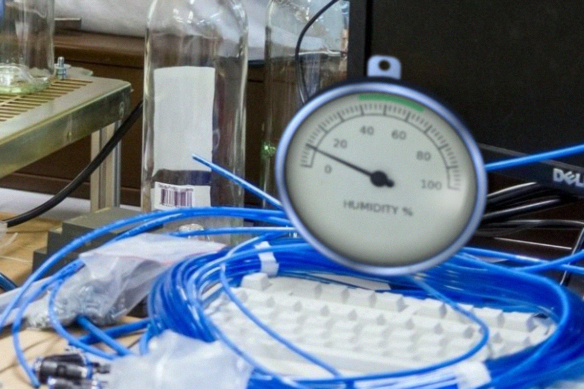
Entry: 10 %
